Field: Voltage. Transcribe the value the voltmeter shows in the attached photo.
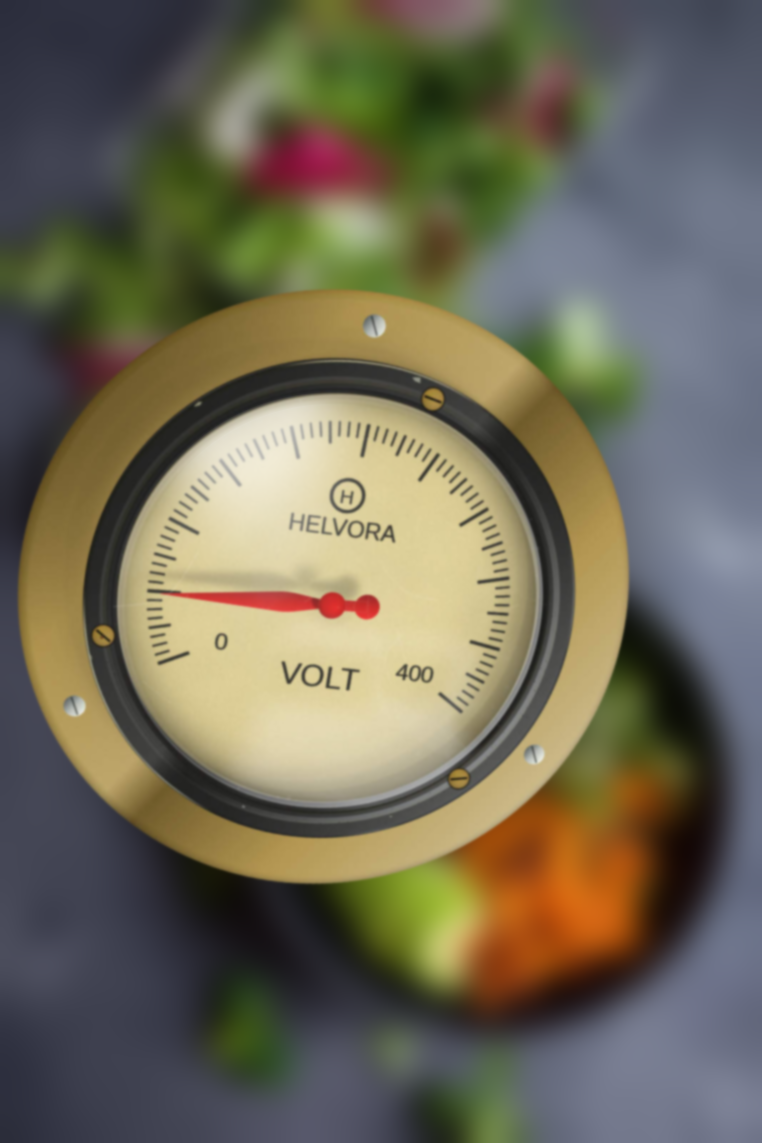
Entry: 40 V
